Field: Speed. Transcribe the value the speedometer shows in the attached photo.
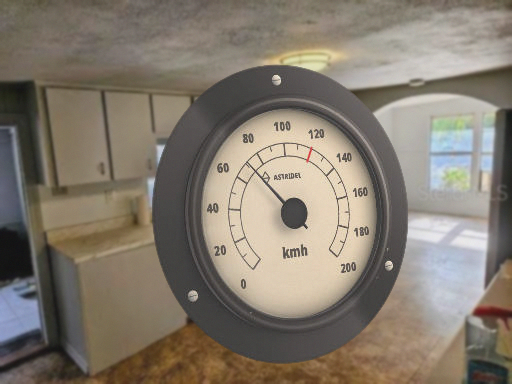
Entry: 70 km/h
